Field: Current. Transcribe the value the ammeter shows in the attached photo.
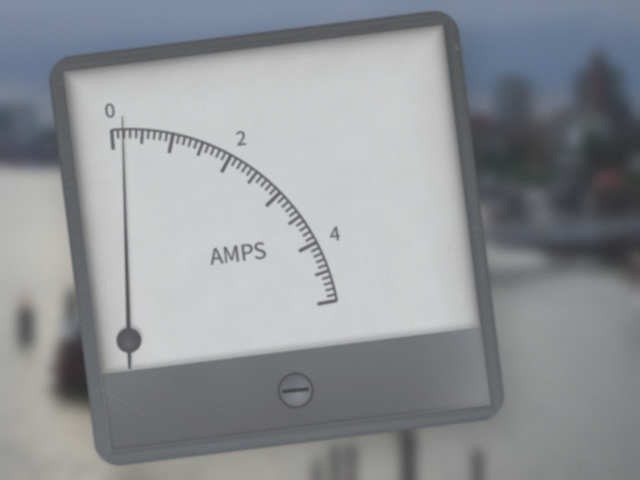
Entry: 0.2 A
